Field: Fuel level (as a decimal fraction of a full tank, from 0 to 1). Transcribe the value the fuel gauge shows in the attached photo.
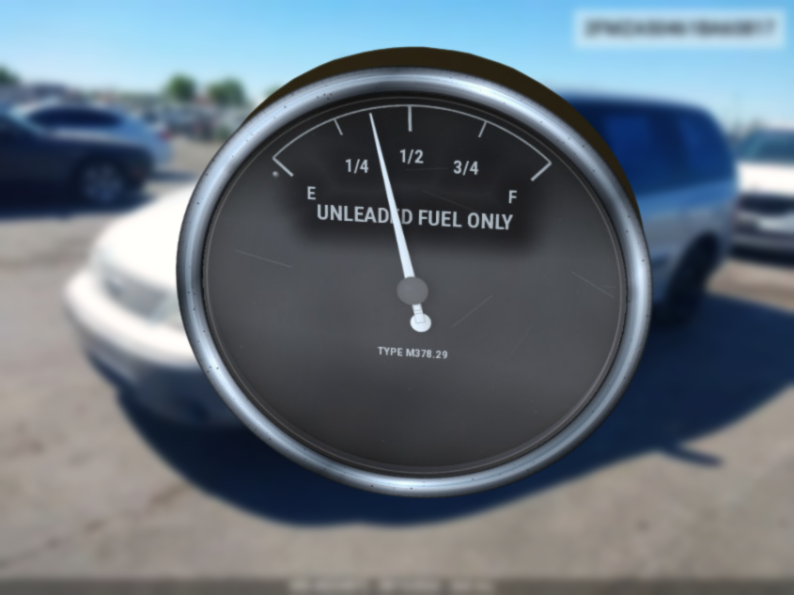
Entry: 0.375
